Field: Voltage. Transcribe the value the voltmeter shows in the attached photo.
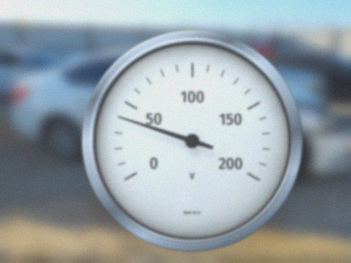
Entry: 40 V
